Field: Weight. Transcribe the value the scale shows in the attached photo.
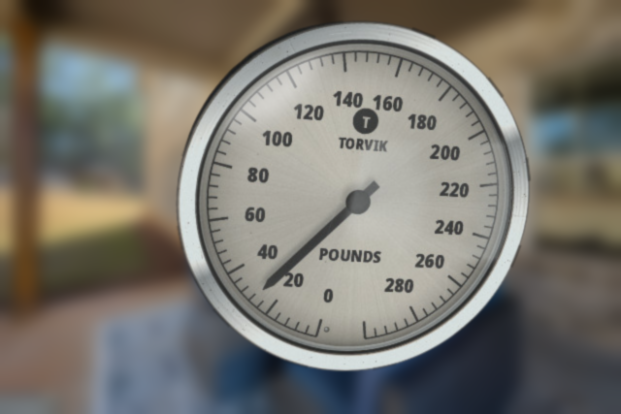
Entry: 28 lb
